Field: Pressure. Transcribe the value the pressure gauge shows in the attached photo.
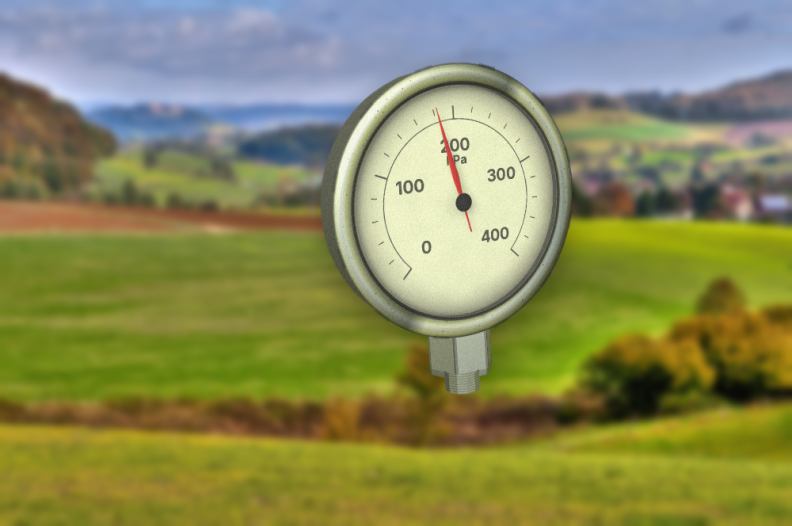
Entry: 180 kPa
